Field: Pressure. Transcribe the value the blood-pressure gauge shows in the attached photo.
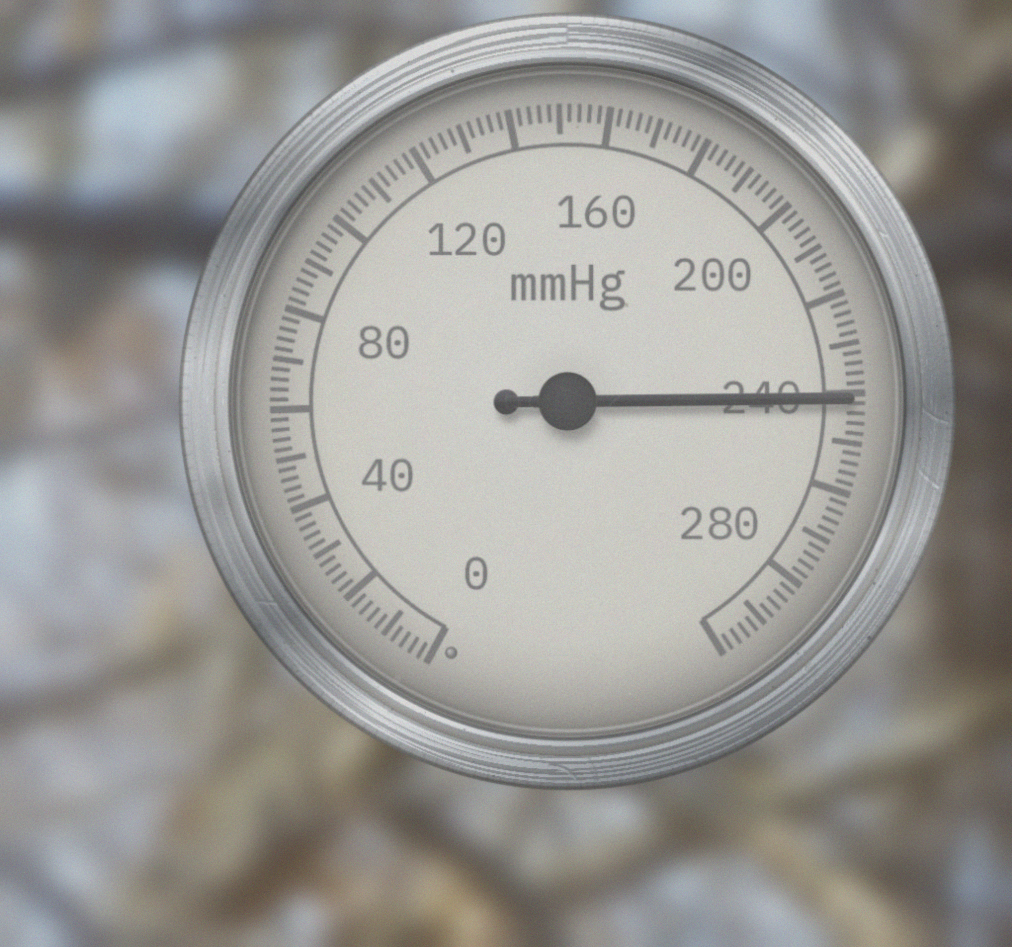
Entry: 241 mmHg
